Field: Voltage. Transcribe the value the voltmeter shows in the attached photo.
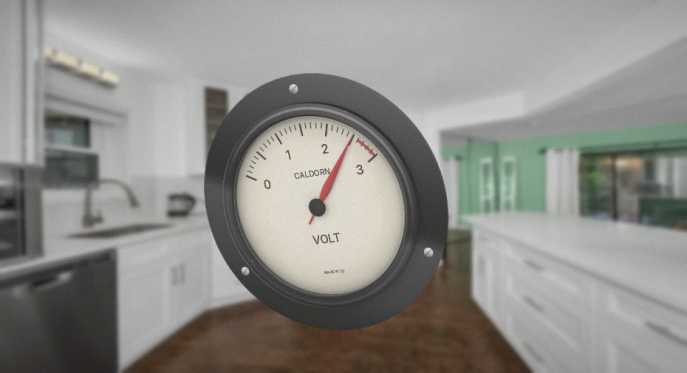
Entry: 2.5 V
